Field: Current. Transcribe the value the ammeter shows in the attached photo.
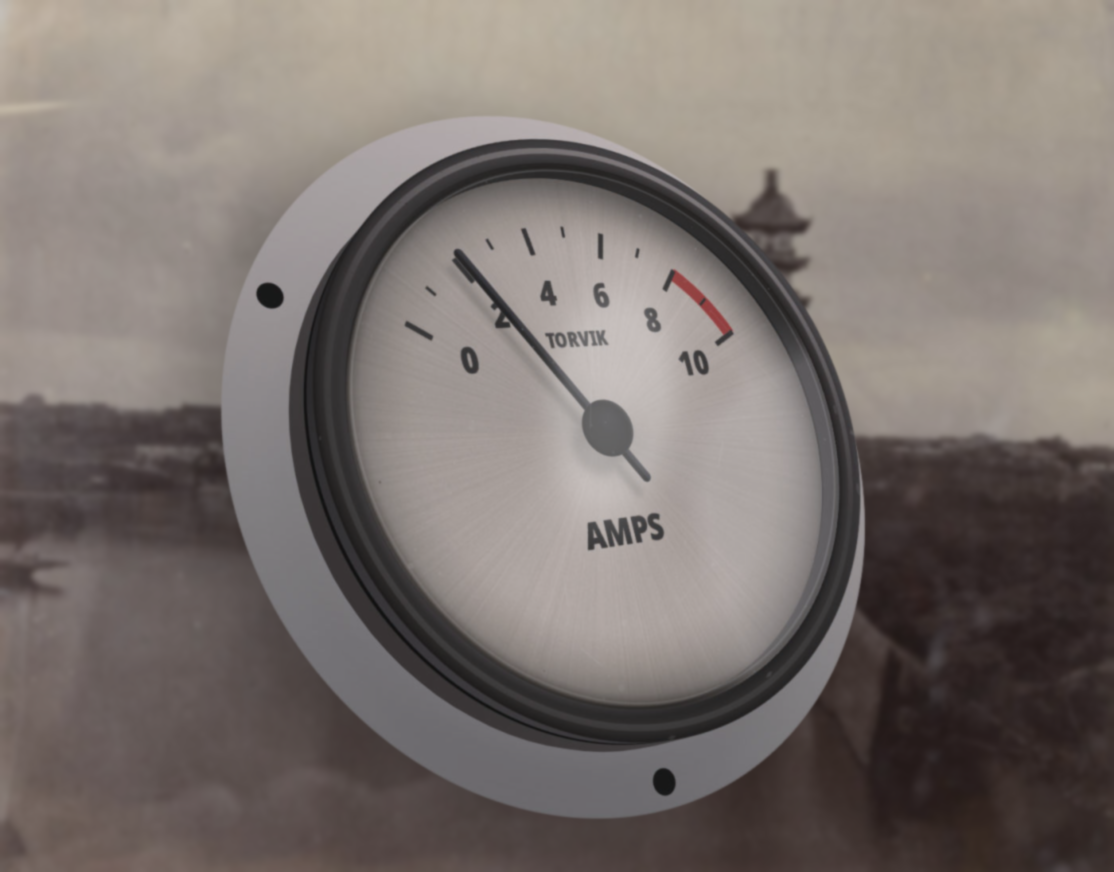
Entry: 2 A
